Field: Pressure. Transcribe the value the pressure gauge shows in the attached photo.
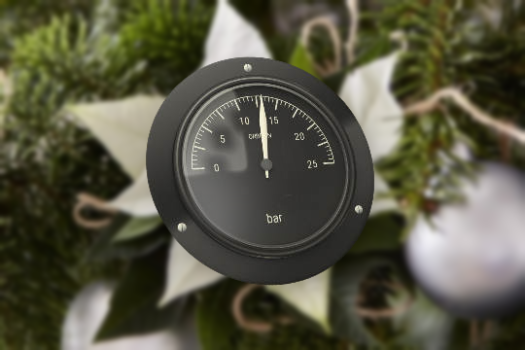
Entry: 13 bar
